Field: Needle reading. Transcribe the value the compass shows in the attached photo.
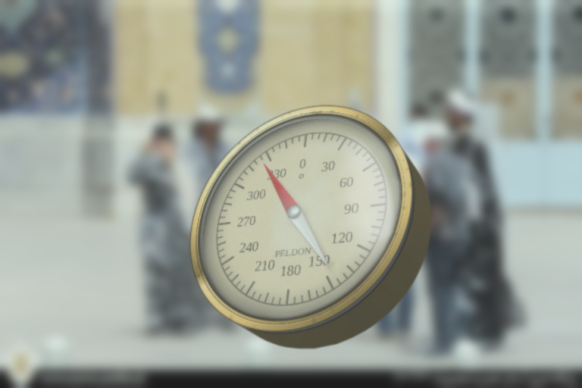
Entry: 325 °
